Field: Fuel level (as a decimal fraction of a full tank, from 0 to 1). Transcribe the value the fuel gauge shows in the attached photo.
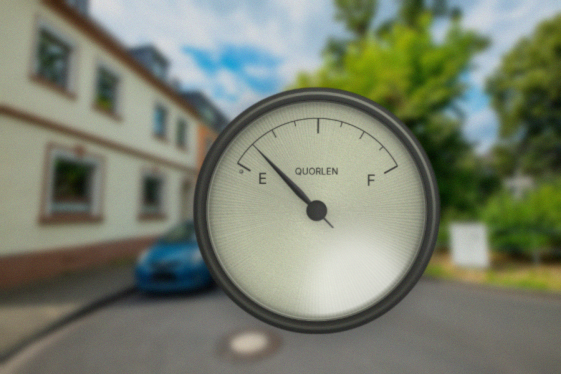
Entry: 0.125
